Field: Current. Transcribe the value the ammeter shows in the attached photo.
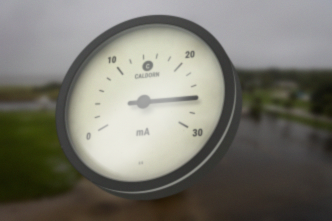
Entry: 26 mA
